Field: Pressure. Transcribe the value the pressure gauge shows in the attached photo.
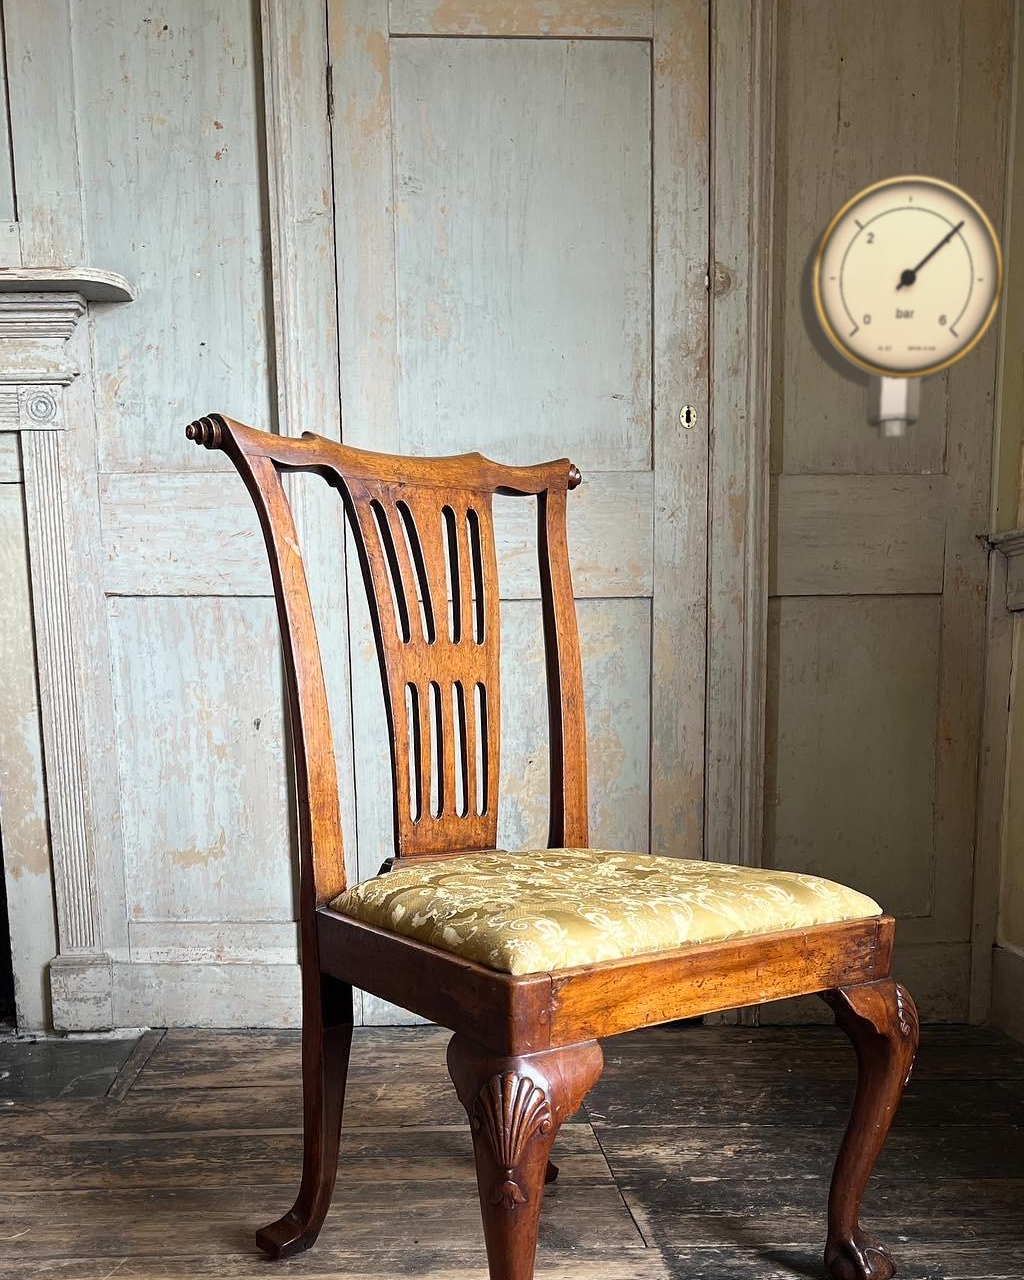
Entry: 4 bar
